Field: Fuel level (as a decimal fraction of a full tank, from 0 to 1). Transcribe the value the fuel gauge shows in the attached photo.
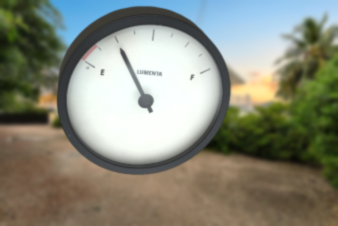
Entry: 0.25
